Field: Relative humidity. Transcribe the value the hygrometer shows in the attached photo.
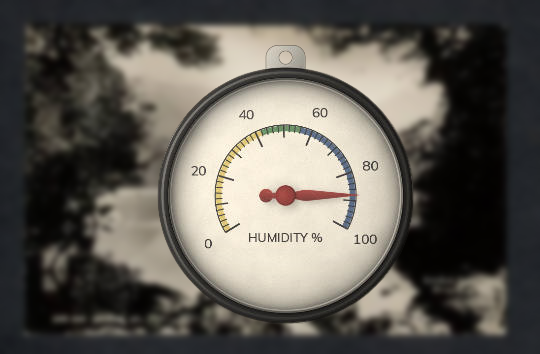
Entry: 88 %
